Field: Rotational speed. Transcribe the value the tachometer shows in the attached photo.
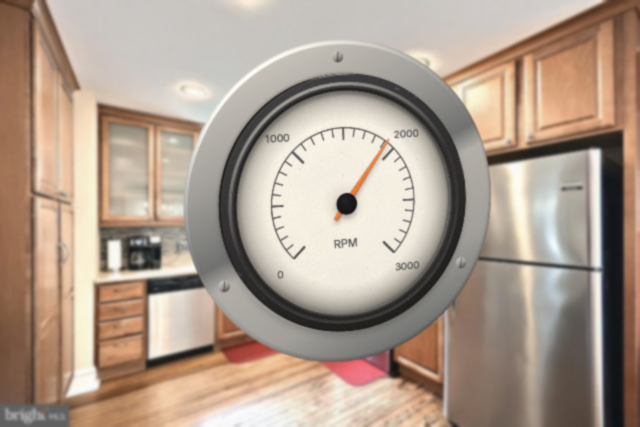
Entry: 1900 rpm
